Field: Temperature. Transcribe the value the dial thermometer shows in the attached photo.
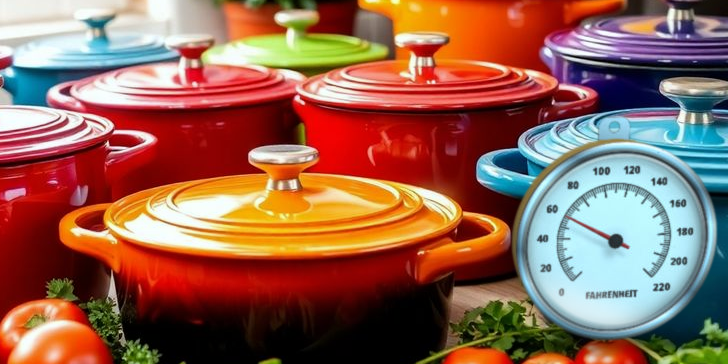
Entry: 60 °F
